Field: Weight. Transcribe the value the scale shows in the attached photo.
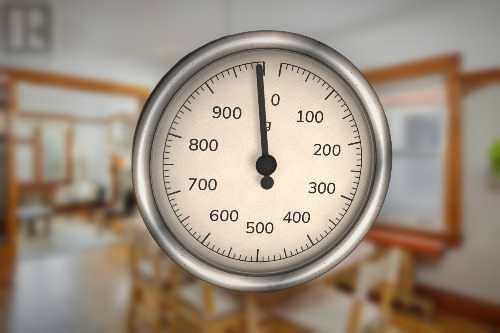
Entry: 990 g
